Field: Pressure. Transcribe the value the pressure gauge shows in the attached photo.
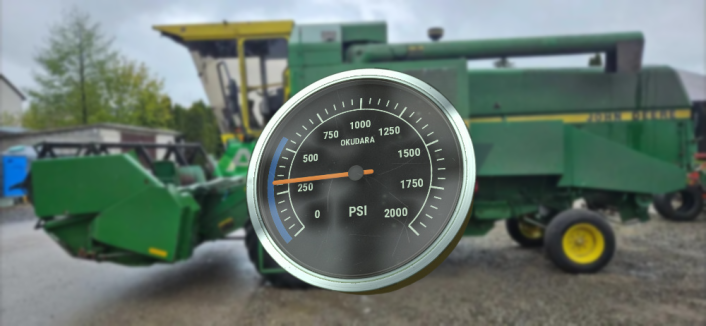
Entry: 300 psi
